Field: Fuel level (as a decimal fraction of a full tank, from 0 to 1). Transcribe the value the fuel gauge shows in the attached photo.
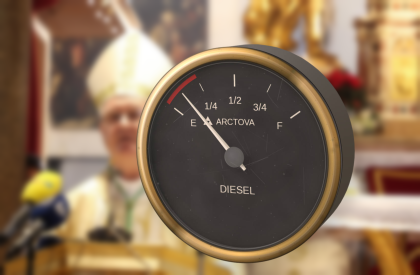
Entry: 0.125
